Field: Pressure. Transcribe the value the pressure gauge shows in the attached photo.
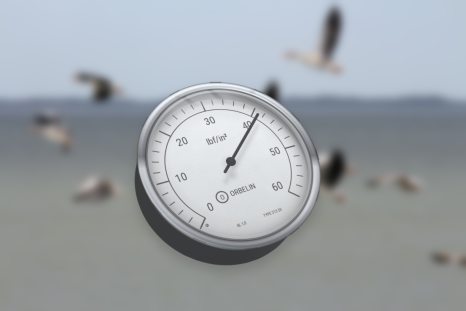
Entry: 41 psi
